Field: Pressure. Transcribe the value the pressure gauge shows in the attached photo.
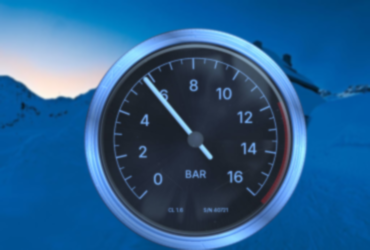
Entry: 5.75 bar
